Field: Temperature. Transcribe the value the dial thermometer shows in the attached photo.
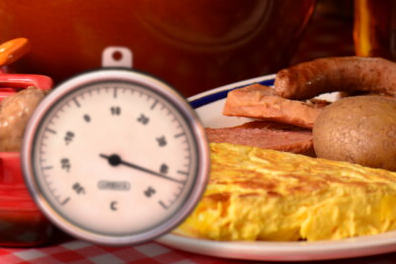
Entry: 42 °C
